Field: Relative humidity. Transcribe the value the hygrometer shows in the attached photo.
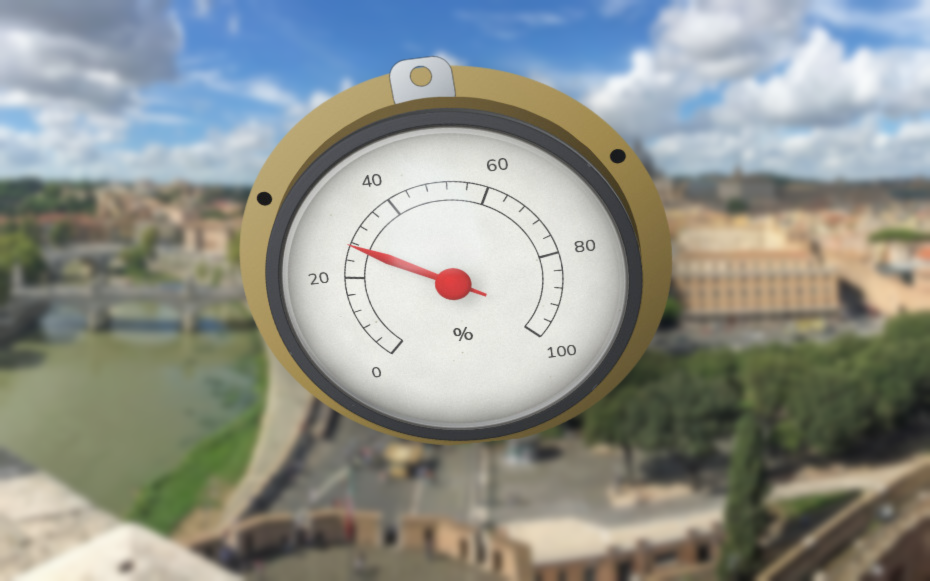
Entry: 28 %
